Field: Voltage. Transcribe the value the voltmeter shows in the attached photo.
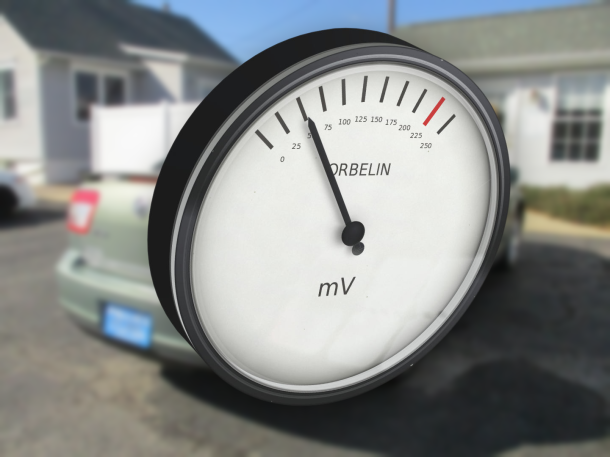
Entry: 50 mV
